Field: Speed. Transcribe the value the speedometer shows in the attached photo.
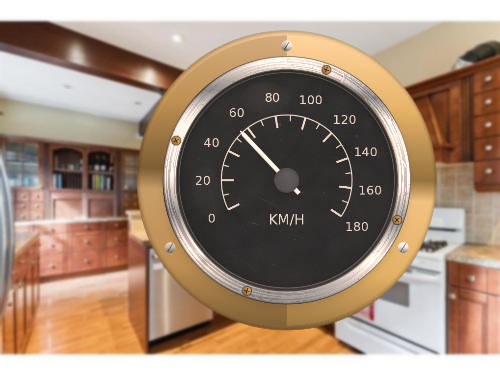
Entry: 55 km/h
